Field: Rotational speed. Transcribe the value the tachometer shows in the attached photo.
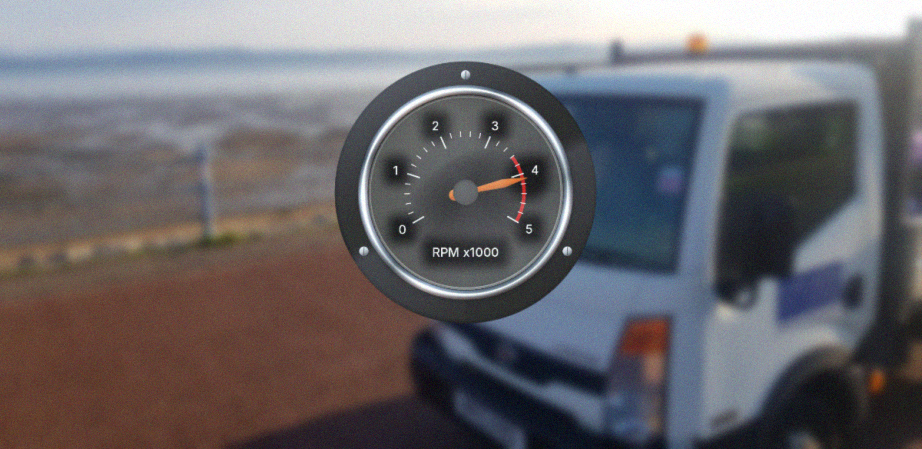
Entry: 4100 rpm
